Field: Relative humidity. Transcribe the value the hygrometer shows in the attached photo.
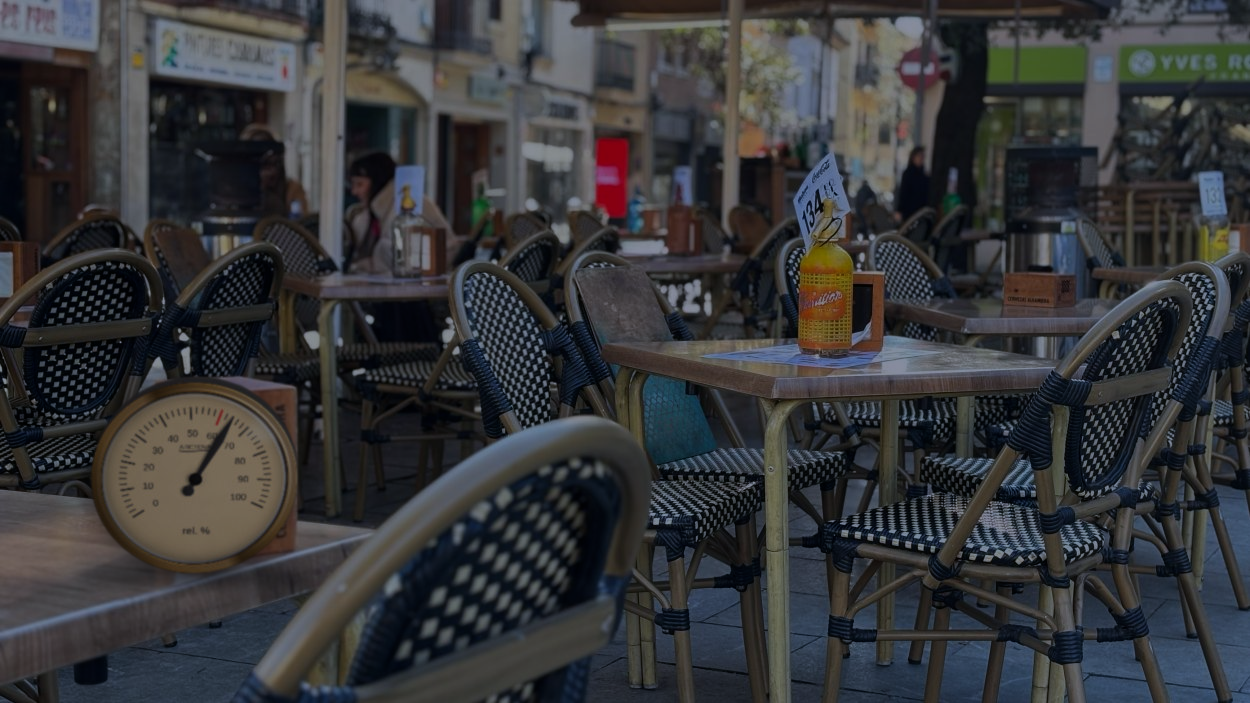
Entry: 64 %
